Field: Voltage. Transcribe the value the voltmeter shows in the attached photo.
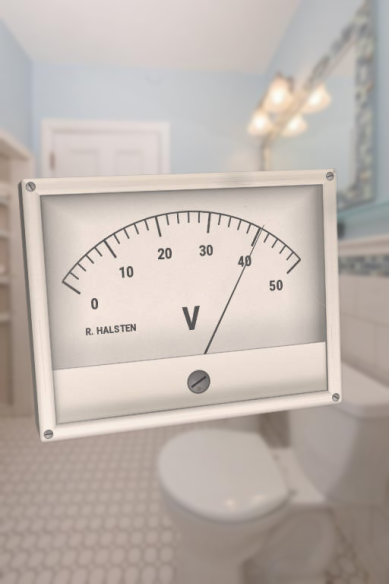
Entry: 40 V
